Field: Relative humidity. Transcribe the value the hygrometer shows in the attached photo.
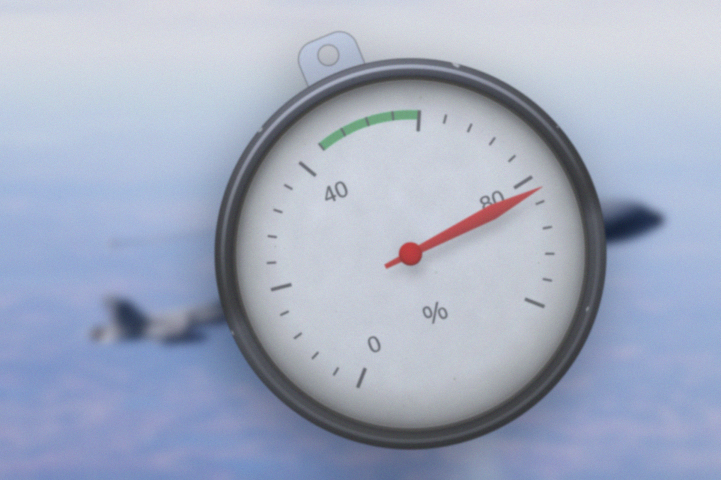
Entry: 82 %
